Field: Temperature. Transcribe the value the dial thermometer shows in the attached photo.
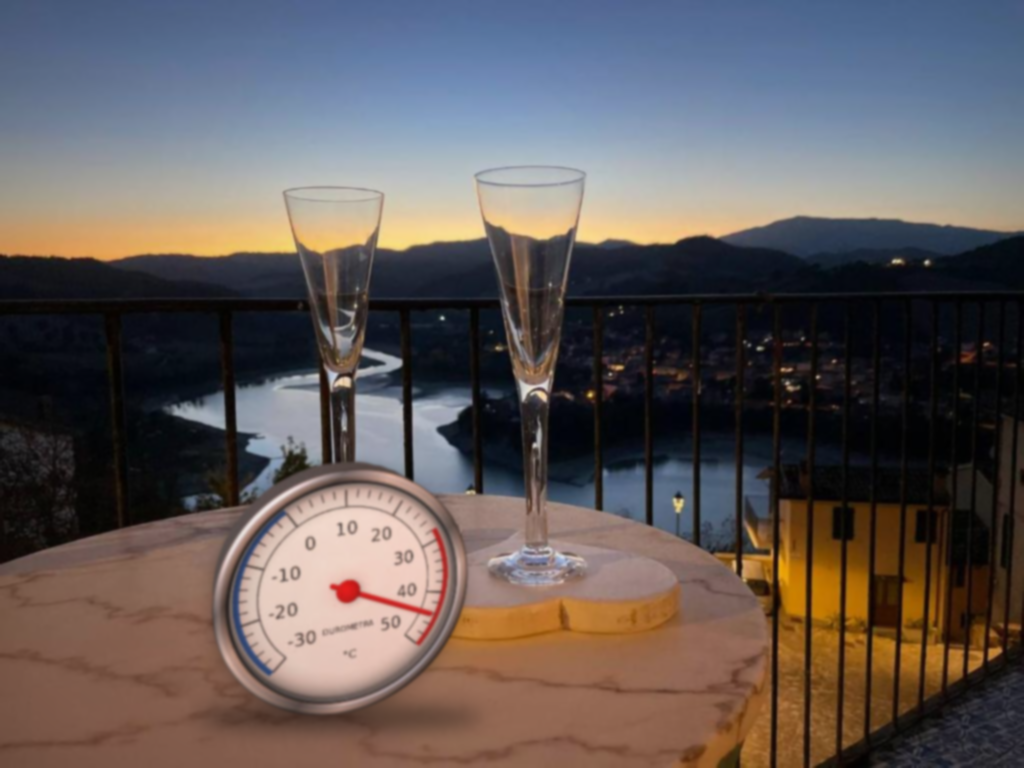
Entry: 44 °C
